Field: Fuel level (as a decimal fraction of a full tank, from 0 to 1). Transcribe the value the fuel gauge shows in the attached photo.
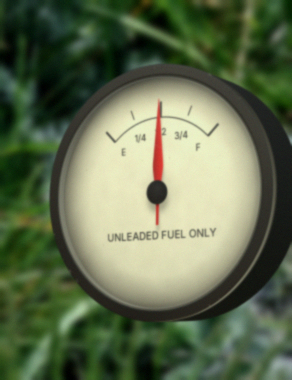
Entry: 0.5
